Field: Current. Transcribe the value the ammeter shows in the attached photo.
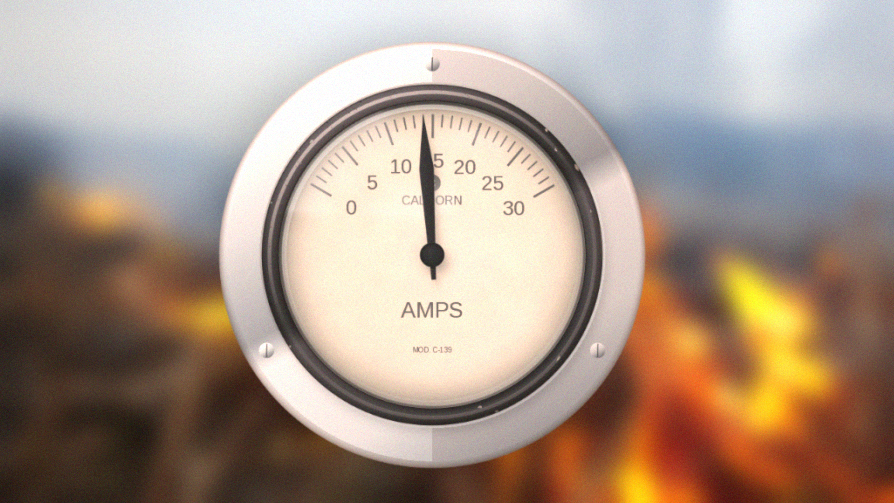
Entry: 14 A
